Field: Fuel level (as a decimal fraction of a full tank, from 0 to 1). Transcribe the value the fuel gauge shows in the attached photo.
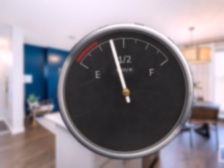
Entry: 0.375
